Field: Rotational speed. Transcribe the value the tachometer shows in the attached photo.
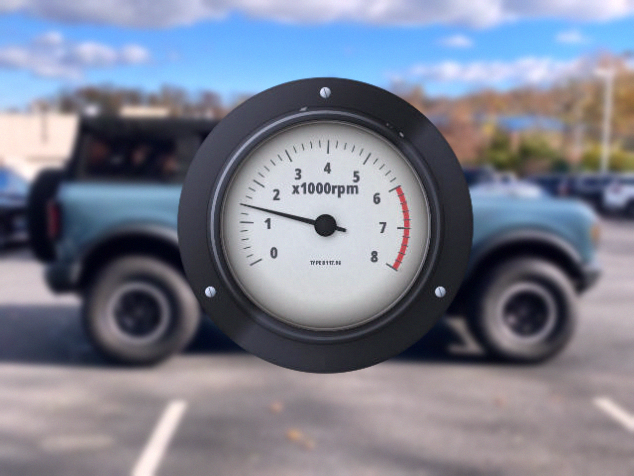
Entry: 1400 rpm
